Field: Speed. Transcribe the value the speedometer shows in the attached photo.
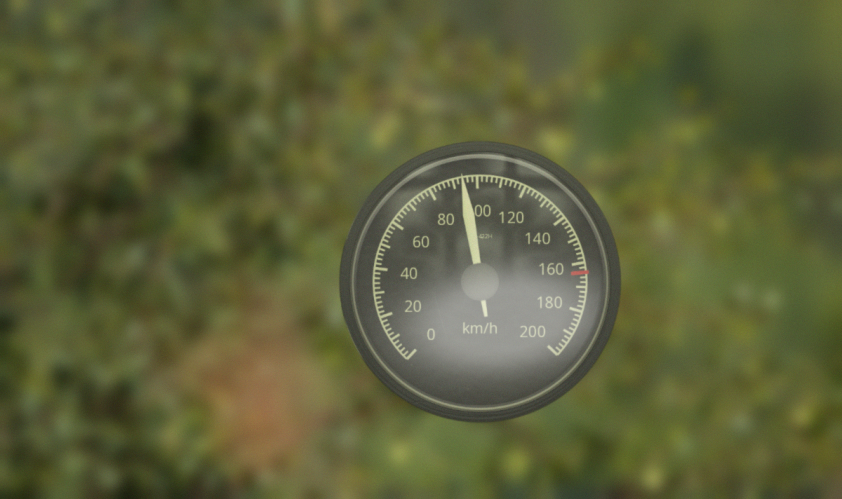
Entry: 94 km/h
